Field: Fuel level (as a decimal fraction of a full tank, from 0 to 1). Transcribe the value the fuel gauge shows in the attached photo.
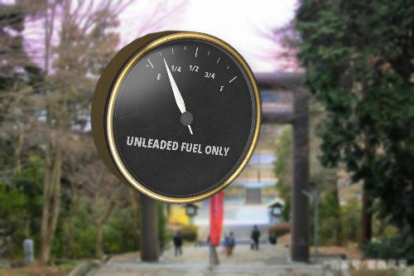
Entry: 0.125
